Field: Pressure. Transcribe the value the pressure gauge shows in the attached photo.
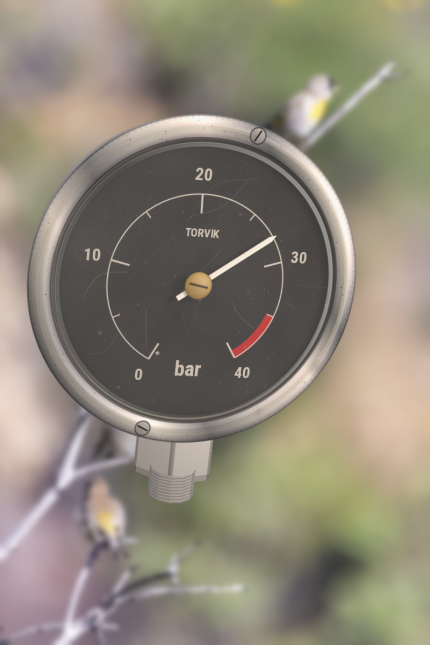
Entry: 27.5 bar
